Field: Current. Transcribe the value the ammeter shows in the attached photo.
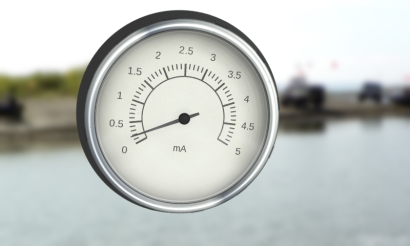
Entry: 0.2 mA
